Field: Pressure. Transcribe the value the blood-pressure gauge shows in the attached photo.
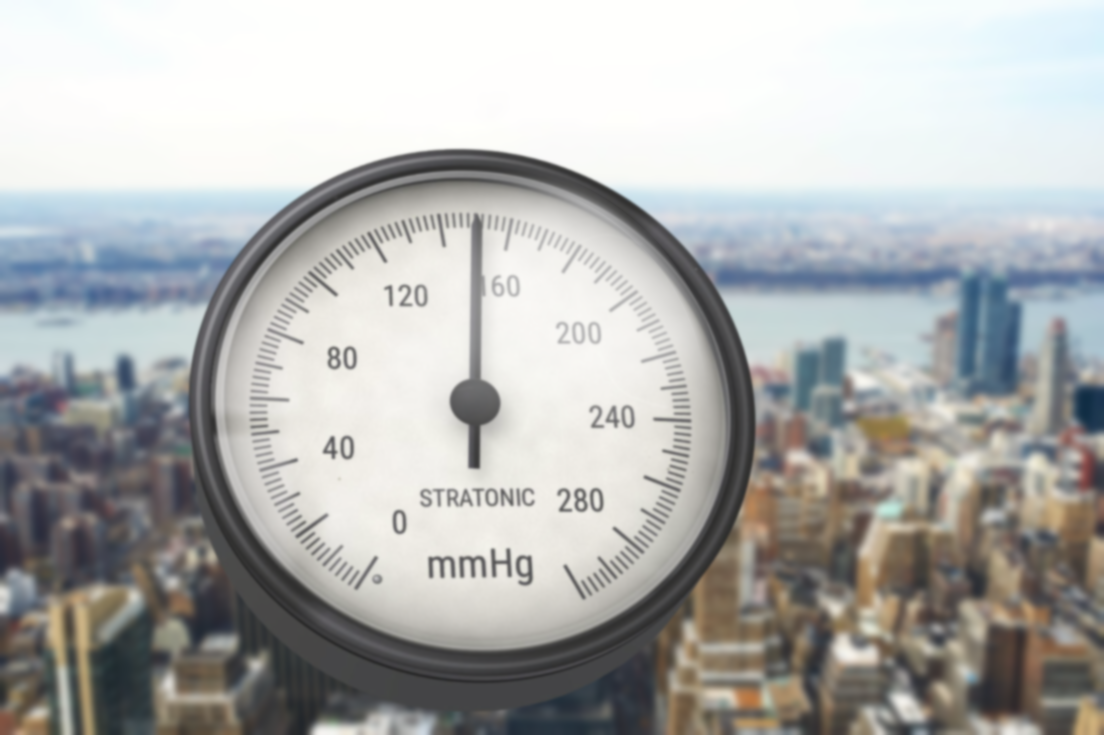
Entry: 150 mmHg
